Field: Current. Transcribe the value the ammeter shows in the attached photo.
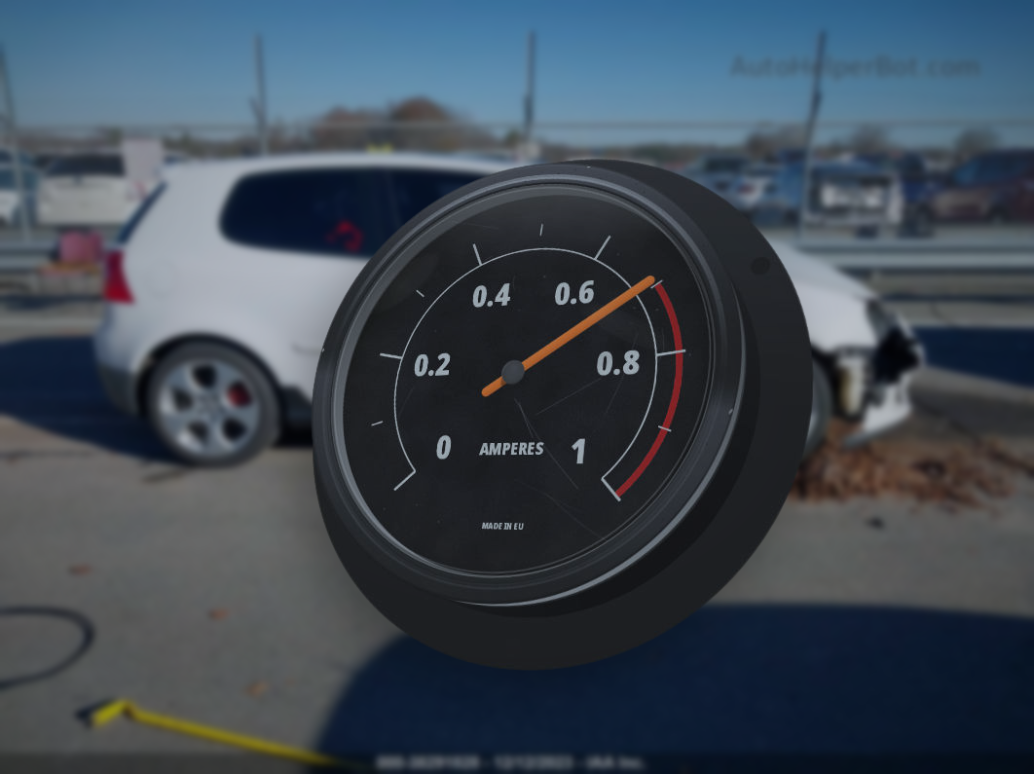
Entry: 0.7 A
